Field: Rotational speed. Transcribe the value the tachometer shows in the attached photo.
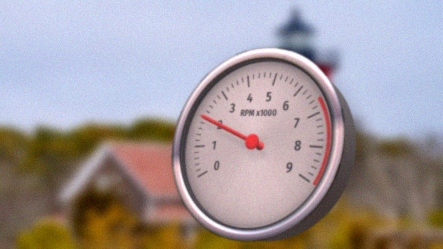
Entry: 2000 rpm
